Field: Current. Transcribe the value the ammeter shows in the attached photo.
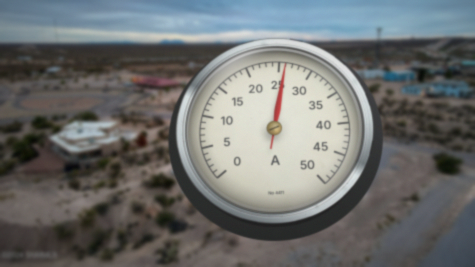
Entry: 26 A
